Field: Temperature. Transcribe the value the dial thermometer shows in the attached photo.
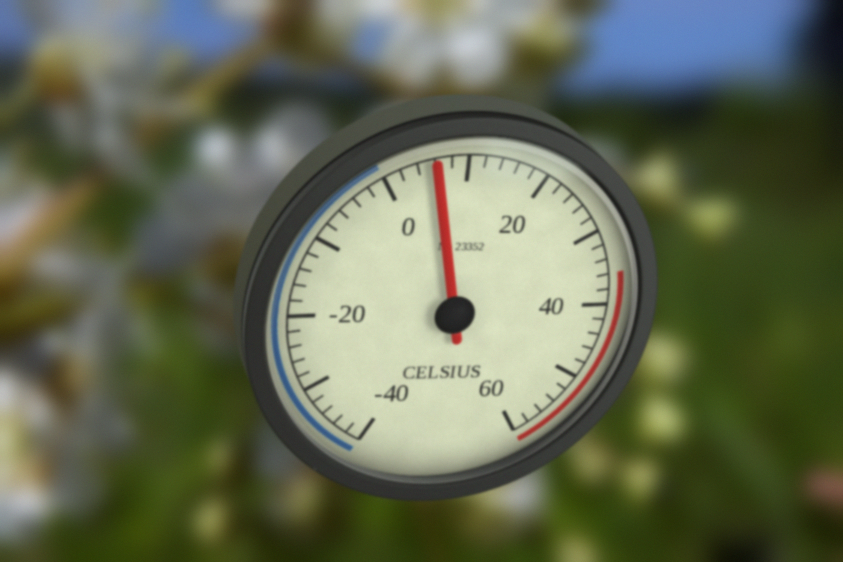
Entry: 6 °C
